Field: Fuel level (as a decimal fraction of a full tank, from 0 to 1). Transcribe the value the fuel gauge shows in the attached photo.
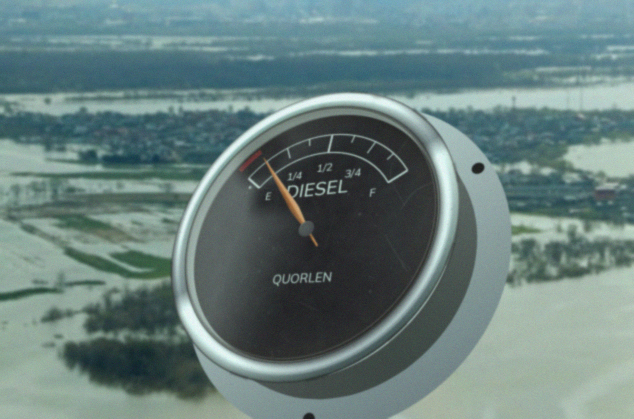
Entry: 0.125
